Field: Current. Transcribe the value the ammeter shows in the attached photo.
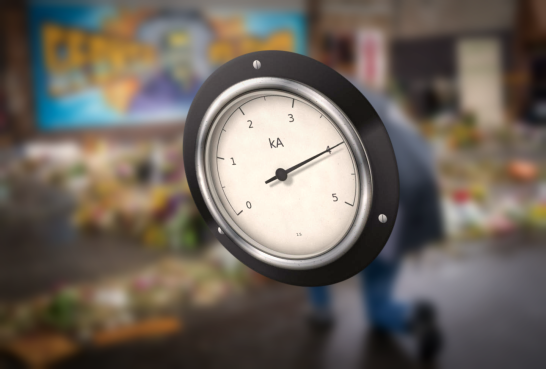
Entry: 4 kA
